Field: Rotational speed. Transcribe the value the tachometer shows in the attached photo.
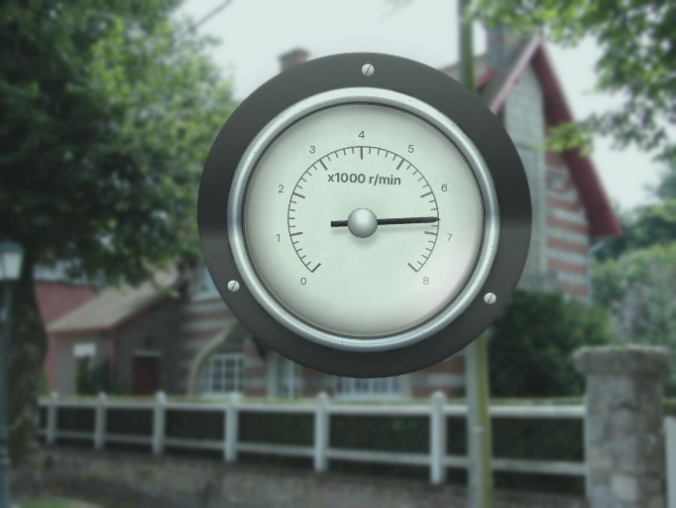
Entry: 6600 rpm
